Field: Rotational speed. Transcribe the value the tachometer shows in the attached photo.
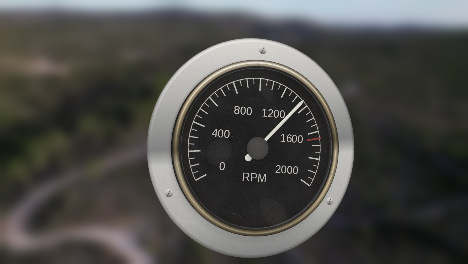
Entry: 1350 rpm
